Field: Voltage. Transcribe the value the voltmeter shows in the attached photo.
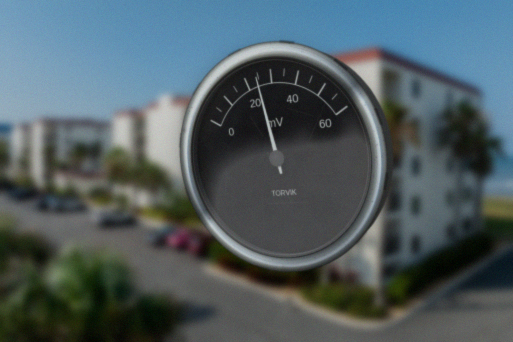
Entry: 25 mV
